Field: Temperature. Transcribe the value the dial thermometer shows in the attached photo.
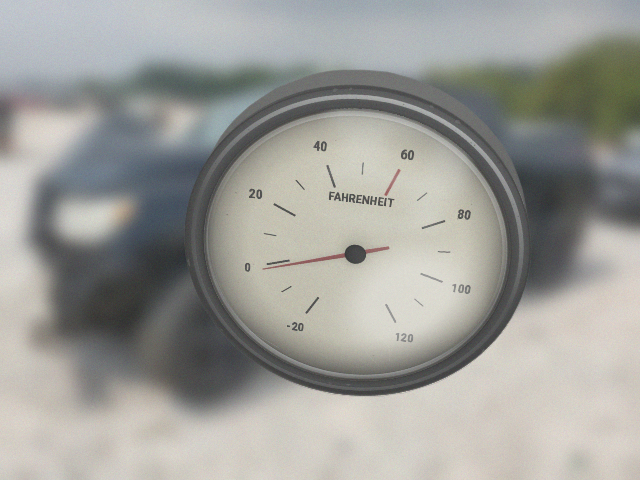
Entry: 0 °F
